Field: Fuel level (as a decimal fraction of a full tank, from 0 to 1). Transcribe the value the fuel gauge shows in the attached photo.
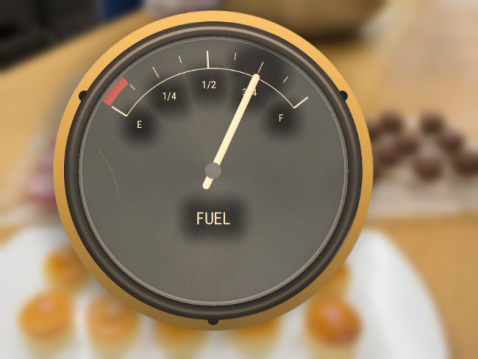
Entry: 0.75
